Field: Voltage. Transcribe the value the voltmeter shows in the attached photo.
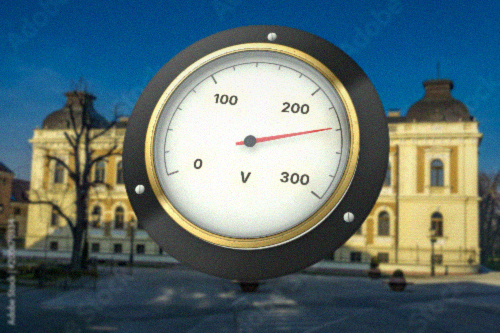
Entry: 240 V
